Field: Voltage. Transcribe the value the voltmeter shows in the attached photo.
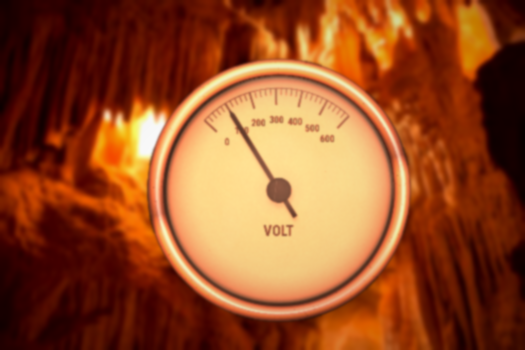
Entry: 100 V
